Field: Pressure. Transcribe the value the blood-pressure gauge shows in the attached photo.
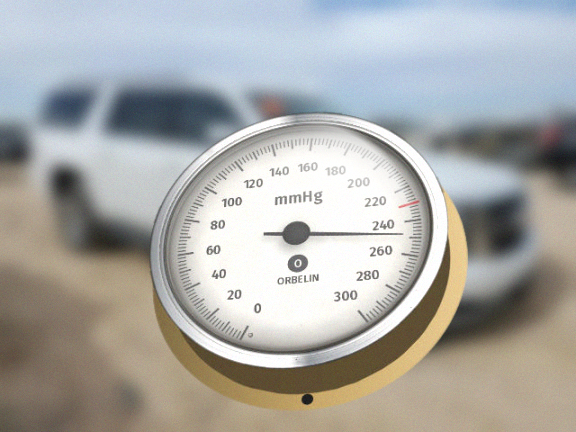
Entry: 250 mmHg
